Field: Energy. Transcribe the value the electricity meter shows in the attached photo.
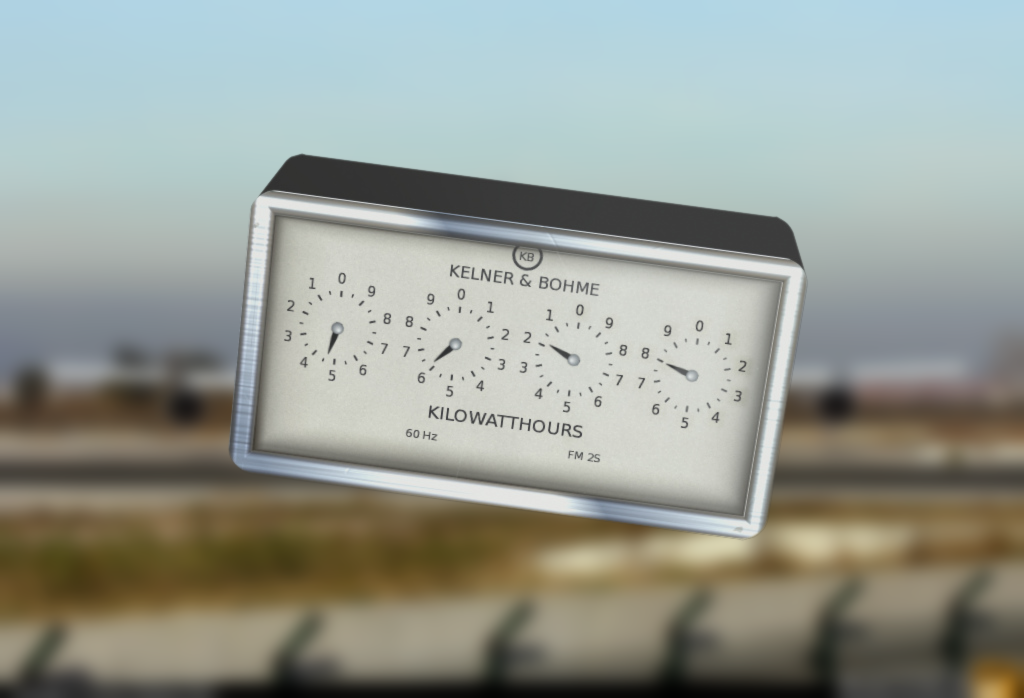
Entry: 4618 kWh
